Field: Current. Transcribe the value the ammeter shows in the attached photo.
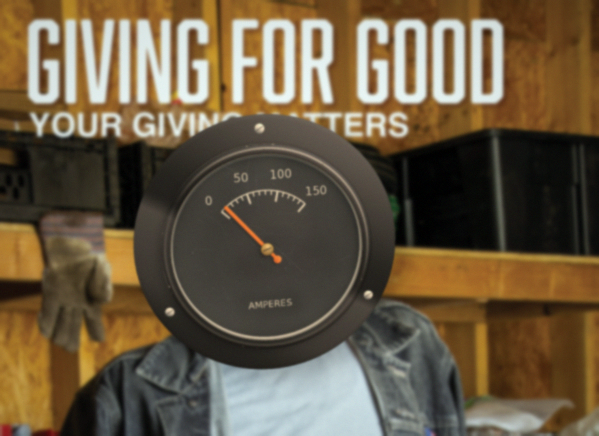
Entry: 10 A
